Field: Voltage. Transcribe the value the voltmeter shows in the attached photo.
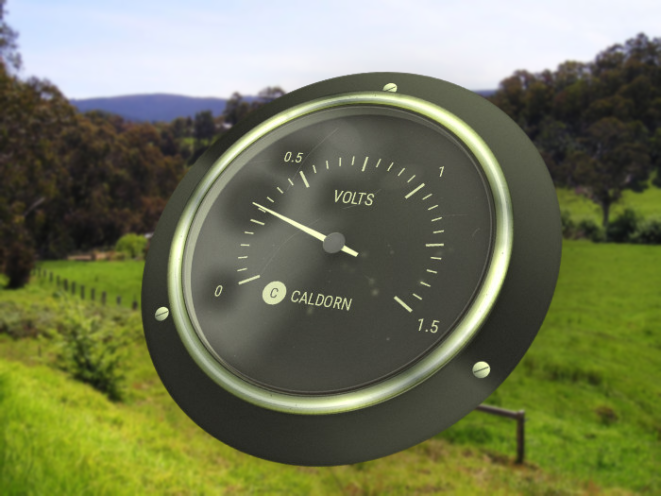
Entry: 0.3 V
